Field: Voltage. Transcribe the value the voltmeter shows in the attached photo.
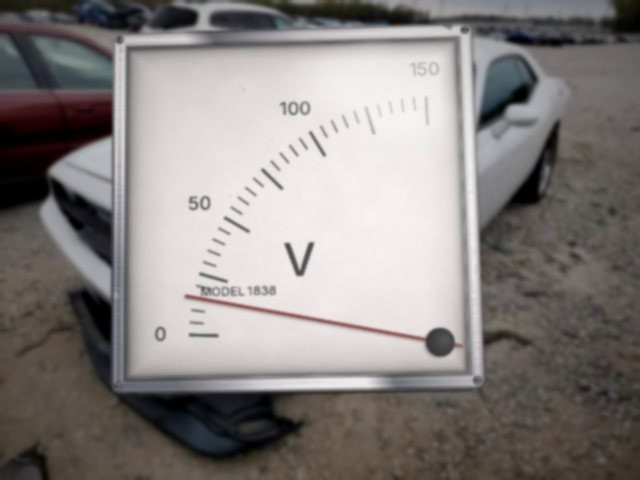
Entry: 15 V
